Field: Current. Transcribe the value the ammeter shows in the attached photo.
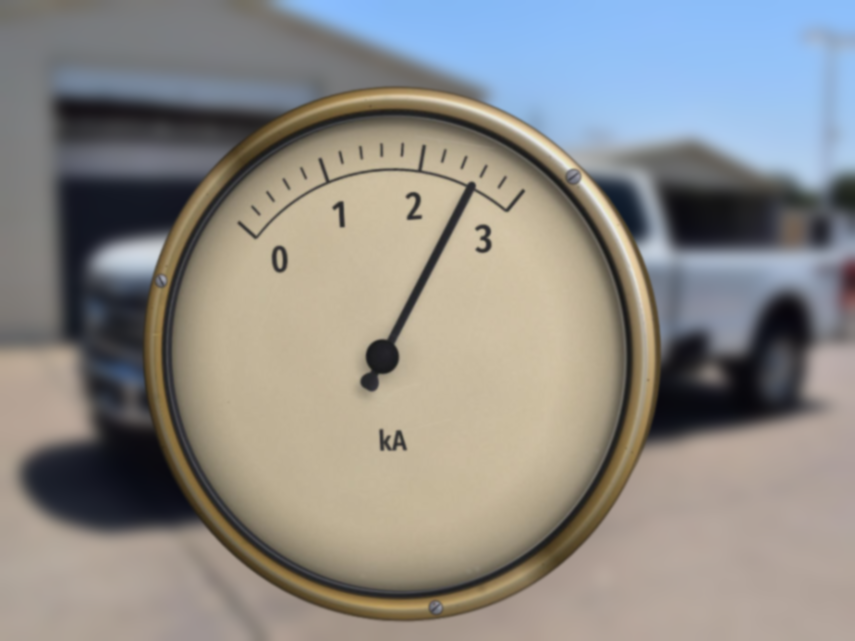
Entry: 2.6 kA
